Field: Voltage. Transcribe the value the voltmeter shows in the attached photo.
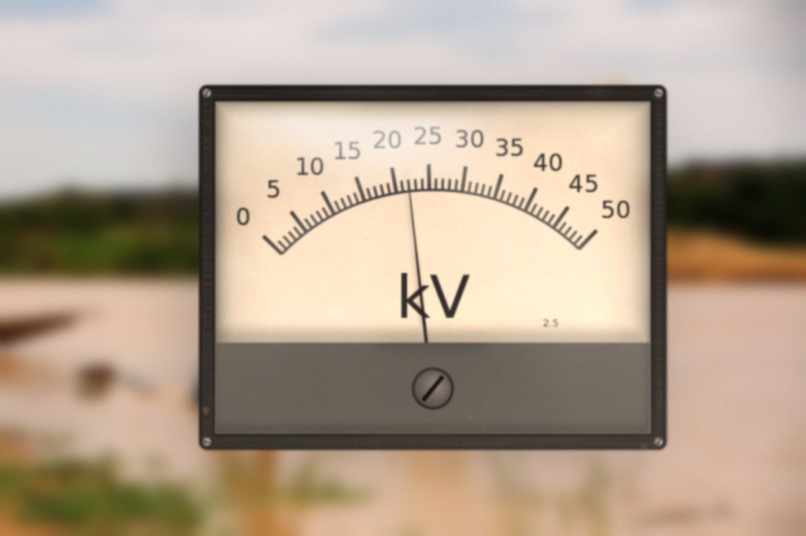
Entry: 22 kV
